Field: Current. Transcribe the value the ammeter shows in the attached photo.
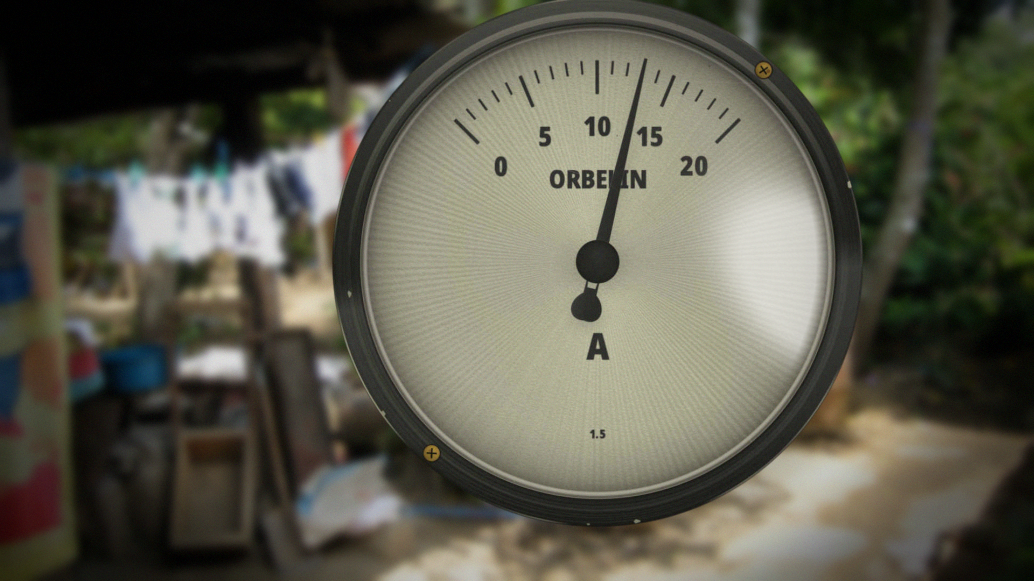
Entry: 13 A
